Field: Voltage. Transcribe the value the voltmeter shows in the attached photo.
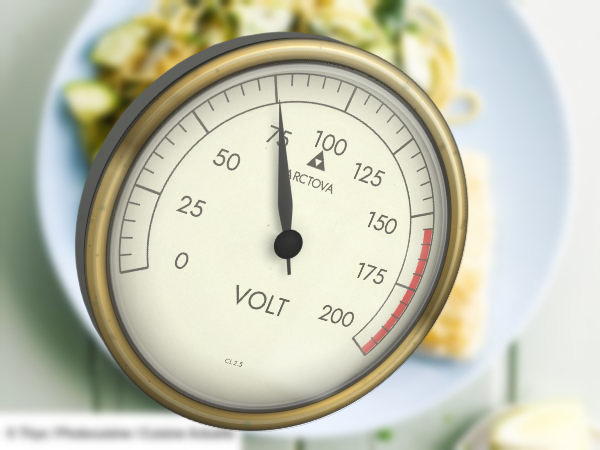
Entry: 75 V
